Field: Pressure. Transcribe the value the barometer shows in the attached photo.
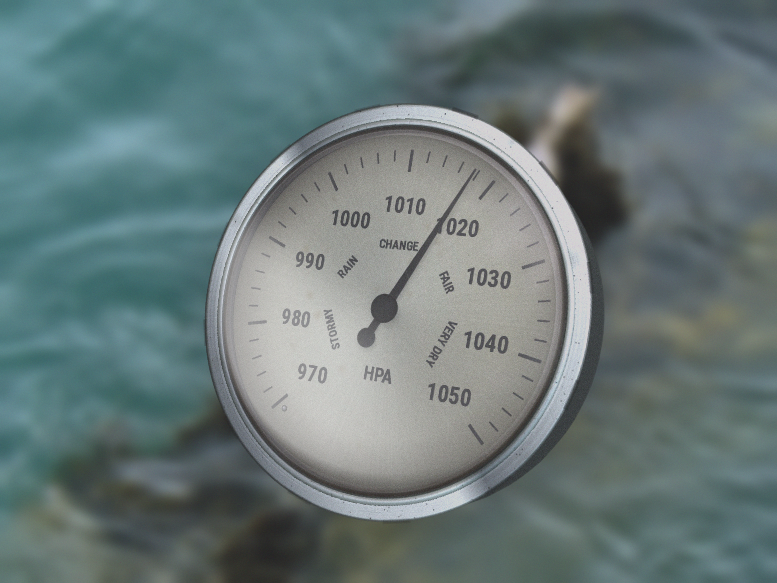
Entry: 1018 hPa
